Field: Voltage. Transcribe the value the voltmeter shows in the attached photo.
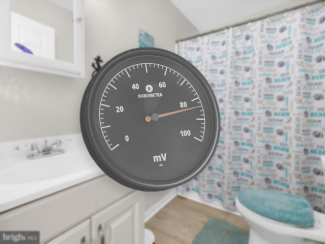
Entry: 84 mV
